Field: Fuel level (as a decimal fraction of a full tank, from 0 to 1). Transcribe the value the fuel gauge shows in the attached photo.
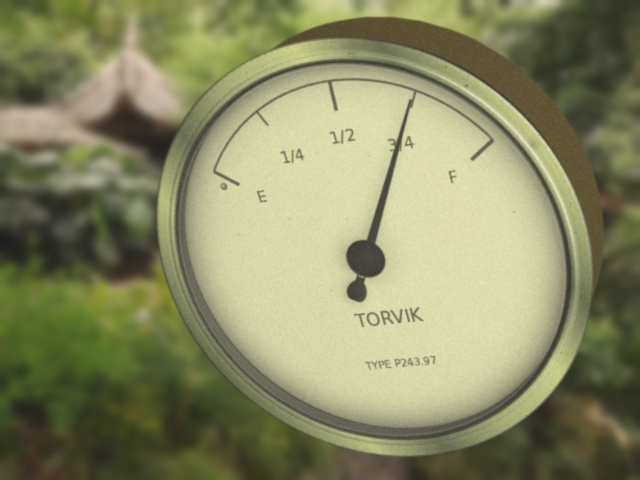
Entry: 0.75
